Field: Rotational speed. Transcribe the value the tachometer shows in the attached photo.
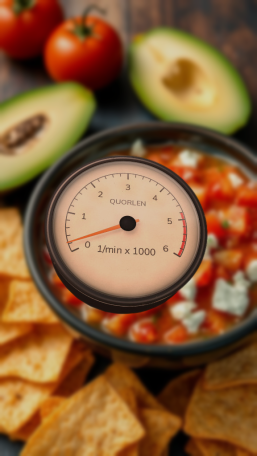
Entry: 200 rpm
